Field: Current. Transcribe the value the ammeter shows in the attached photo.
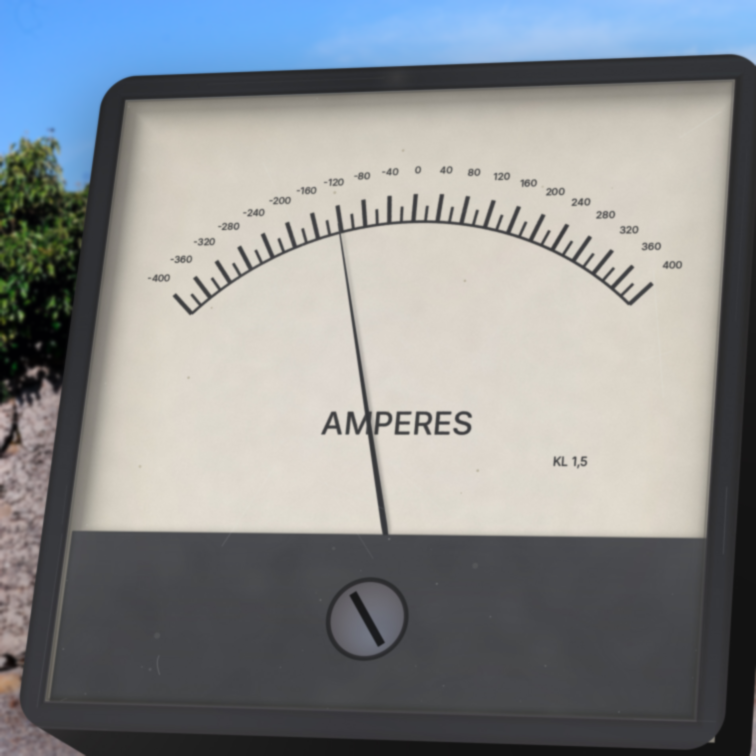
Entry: -120 A
